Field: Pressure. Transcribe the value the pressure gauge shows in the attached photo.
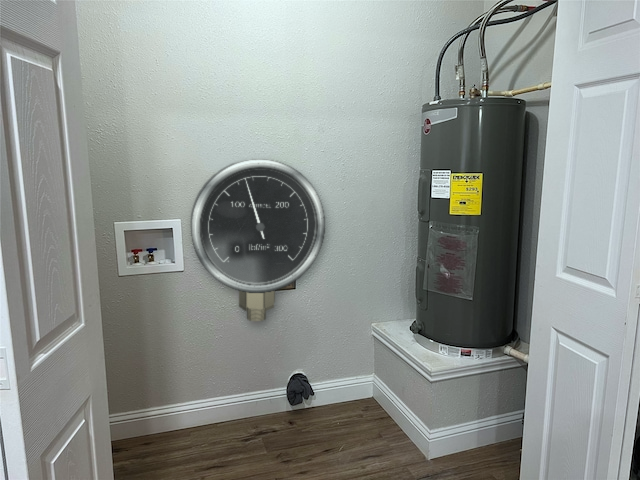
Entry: 130 psi
